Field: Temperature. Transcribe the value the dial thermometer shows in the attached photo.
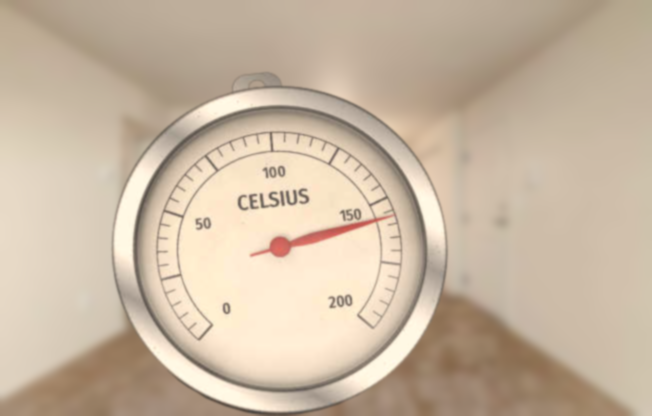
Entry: 157.5 °C
